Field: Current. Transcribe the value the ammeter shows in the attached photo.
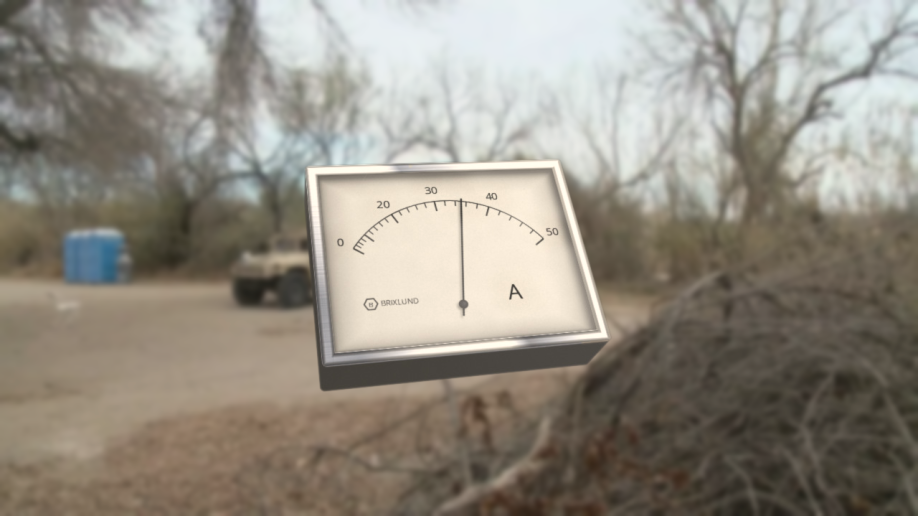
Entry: 35 A
